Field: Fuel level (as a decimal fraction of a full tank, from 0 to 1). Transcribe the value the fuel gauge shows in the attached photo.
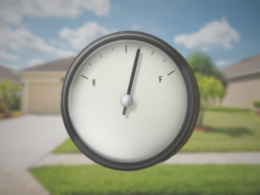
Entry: 0.625
